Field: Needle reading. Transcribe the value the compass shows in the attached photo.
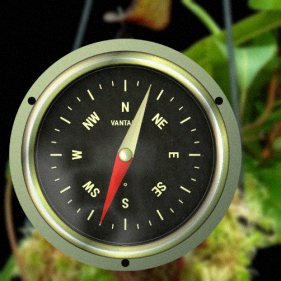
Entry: 200 °
